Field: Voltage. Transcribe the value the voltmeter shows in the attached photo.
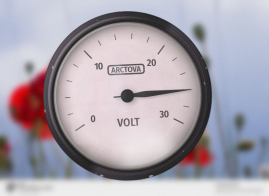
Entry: 26 V
